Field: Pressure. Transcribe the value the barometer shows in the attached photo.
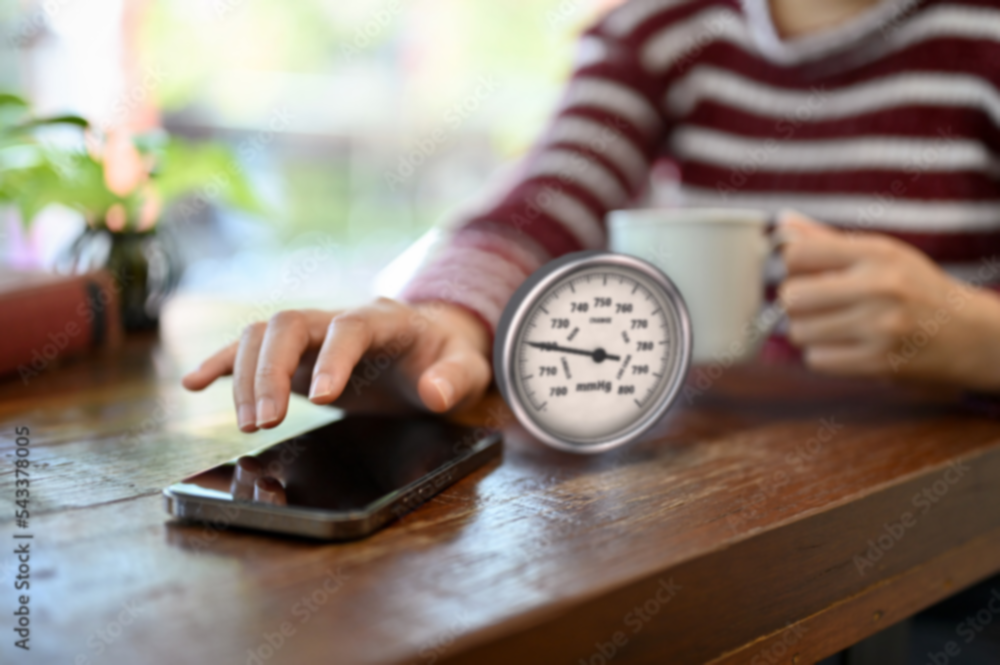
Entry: 720 mmHg
